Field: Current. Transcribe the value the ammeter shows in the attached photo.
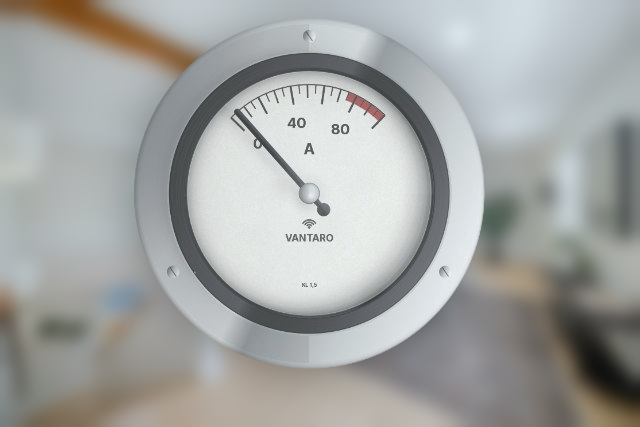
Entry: 5 A
